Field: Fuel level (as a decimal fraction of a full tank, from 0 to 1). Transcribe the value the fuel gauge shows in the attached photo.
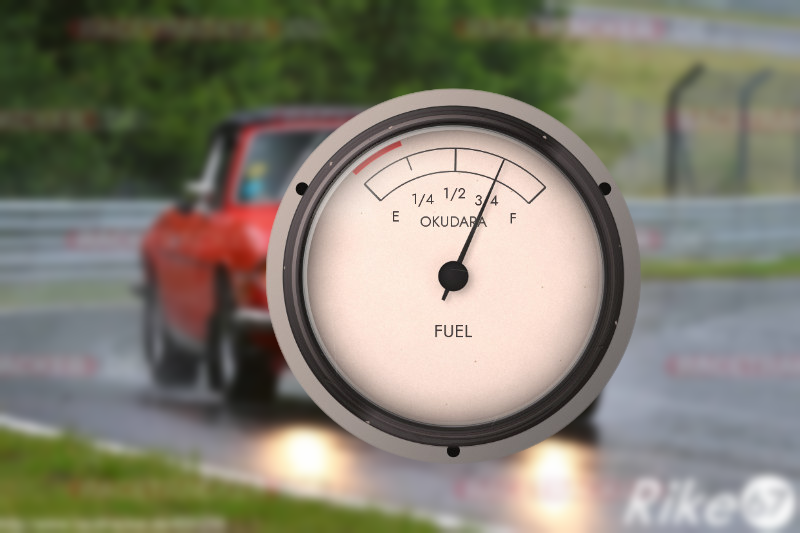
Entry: 0.75
